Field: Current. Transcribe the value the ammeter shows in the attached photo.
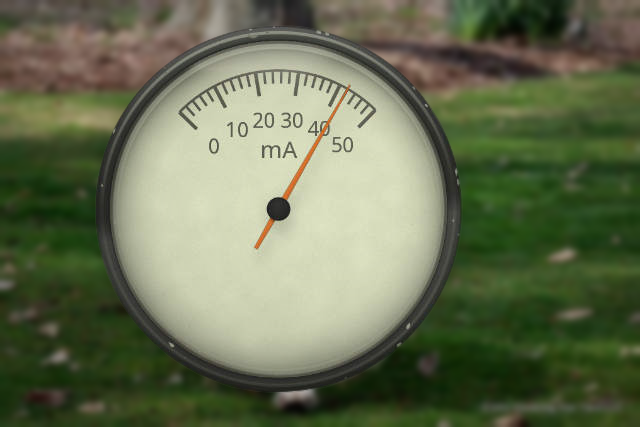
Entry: 42 mA
